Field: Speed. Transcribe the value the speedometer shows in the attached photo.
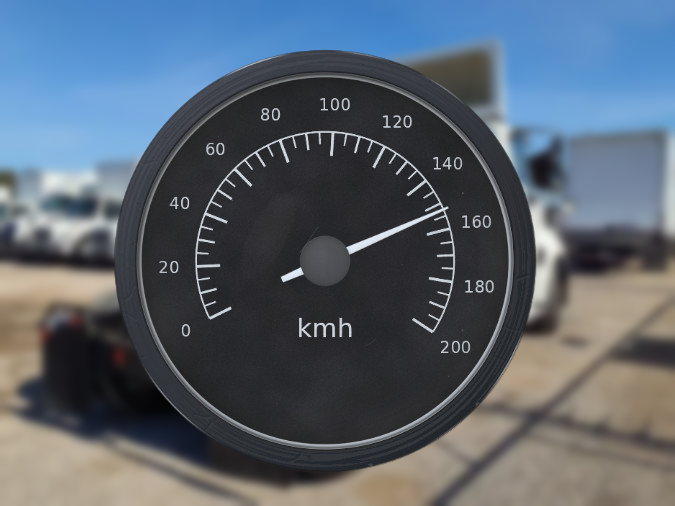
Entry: 152.5 km/h
